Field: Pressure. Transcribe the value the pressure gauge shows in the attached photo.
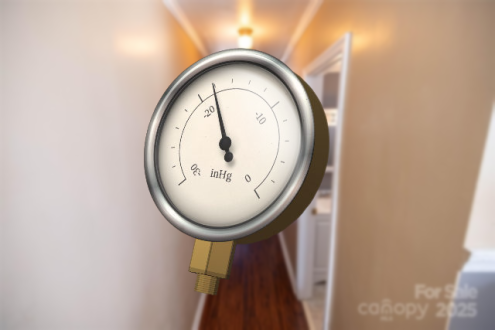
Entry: -18 inHg
